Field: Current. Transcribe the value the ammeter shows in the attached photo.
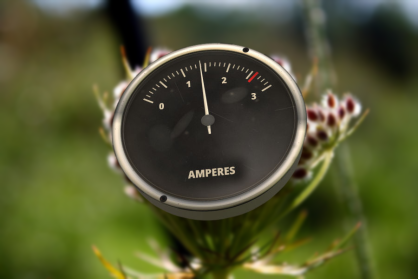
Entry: 1.4 A
